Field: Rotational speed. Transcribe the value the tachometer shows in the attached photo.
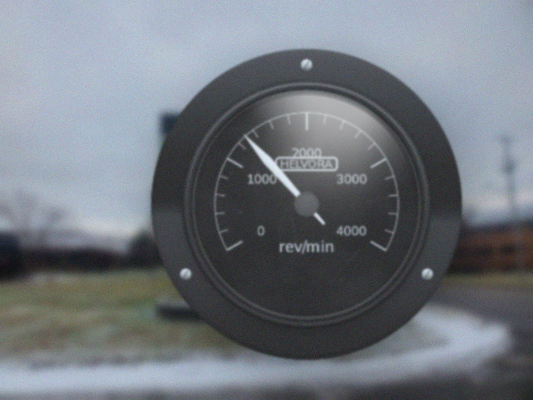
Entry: 1300 rpm
